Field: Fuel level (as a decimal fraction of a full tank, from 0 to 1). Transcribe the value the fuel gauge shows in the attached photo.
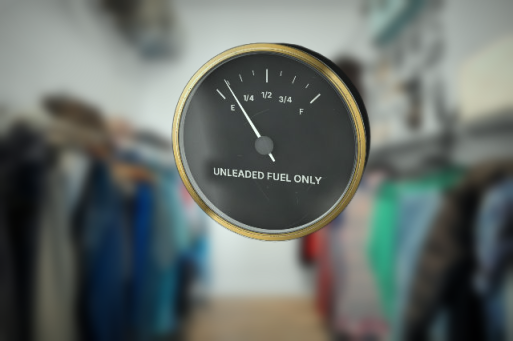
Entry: 0.125
